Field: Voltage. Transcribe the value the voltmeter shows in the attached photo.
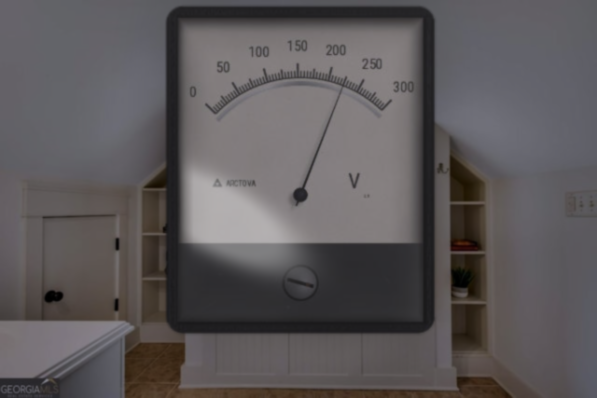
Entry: 225 V
